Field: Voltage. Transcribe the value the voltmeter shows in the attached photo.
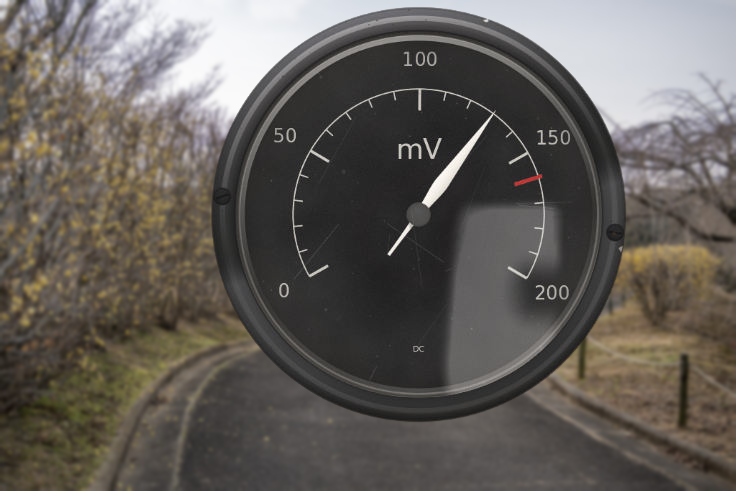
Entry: 130 mV
